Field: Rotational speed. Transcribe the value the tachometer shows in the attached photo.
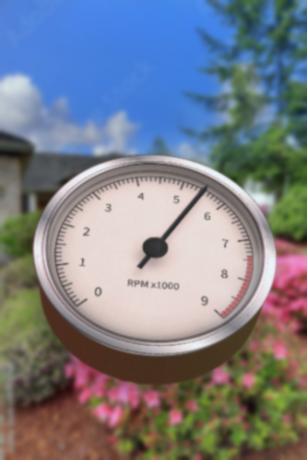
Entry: 5500 rpm
